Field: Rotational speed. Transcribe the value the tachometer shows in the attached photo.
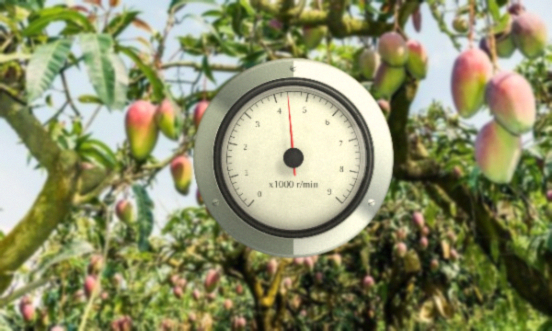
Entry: 4400 rpm
